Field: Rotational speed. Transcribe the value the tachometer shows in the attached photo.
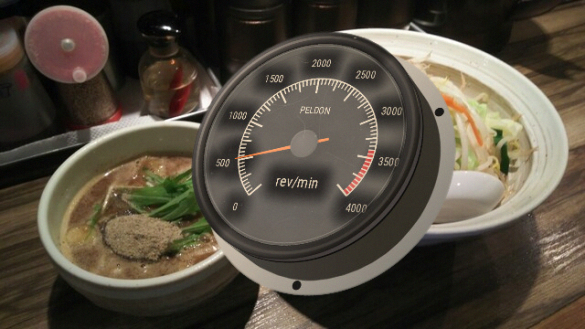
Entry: 500 rpm
